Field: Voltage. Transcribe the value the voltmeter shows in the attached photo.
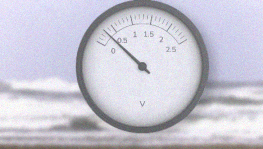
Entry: 0.3 V
